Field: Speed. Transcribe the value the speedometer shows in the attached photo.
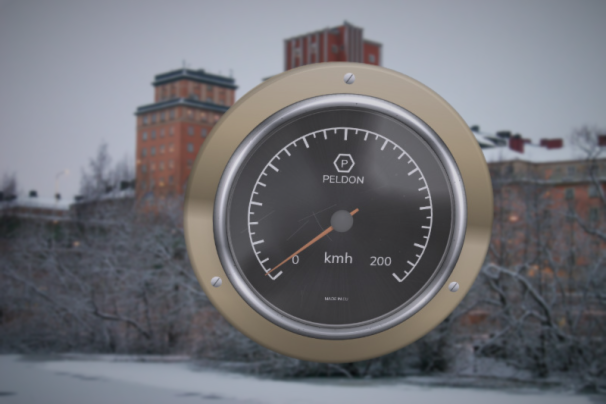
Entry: 5 km/h
